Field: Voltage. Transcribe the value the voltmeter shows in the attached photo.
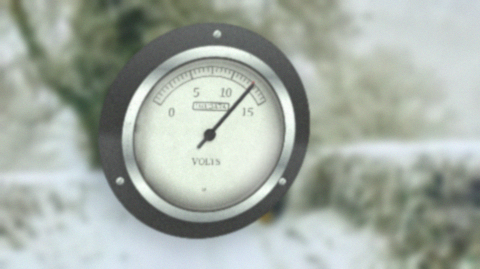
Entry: 12.5 V
